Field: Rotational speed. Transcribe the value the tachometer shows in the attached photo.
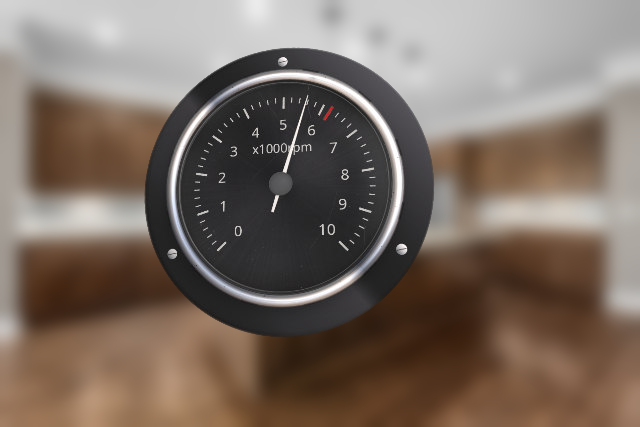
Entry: 5600 rpm
